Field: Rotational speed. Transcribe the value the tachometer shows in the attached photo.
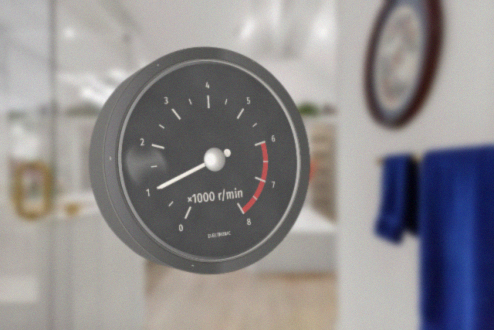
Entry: 1000 rpm
